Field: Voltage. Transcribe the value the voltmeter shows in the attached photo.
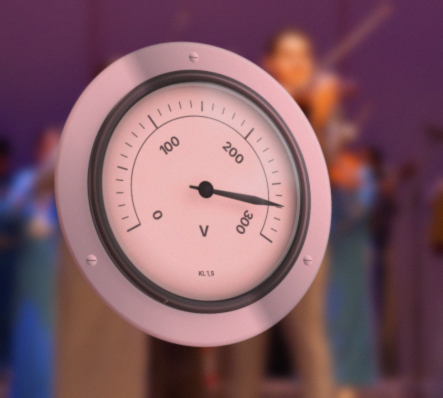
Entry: 270 V
